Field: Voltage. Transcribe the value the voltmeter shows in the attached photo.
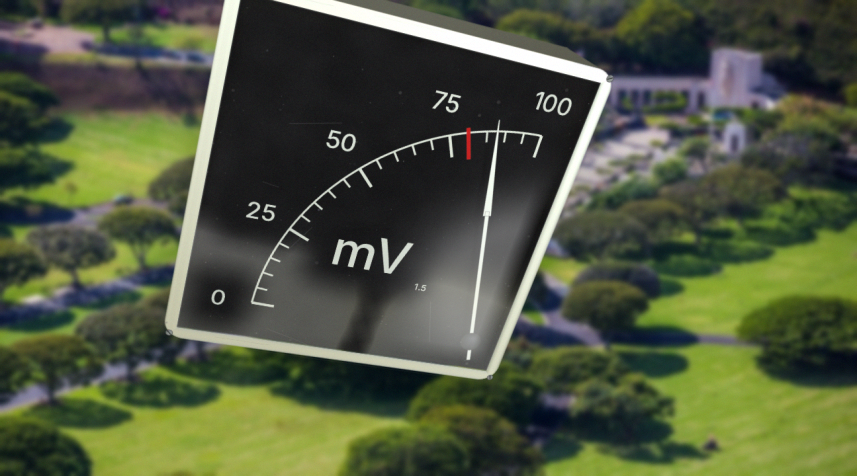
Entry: 87.5 mV
